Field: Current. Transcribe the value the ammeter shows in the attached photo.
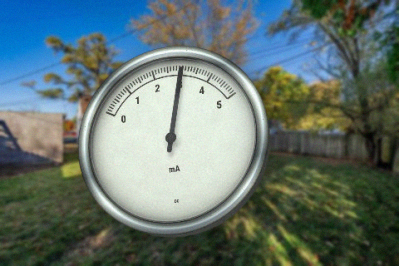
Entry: 3 mA
